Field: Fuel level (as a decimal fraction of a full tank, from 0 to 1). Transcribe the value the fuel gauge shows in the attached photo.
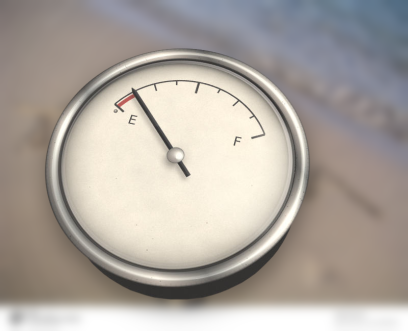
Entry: 0.125
